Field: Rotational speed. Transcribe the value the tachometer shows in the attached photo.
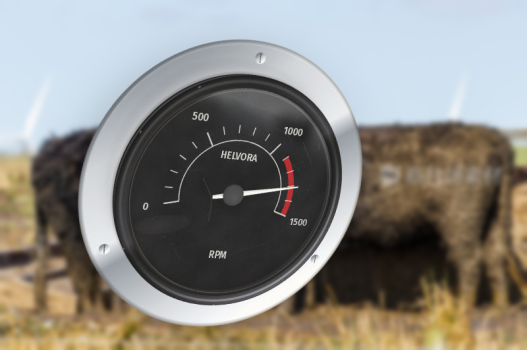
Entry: 1300 rpm
